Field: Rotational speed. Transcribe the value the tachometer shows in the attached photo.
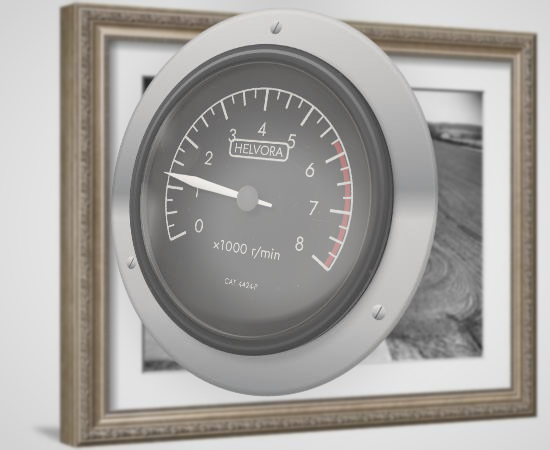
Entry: 1250 rpm
